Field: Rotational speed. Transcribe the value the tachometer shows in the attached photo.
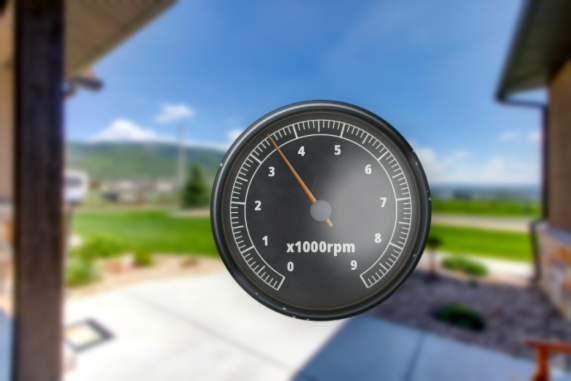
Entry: 3500 rpm
